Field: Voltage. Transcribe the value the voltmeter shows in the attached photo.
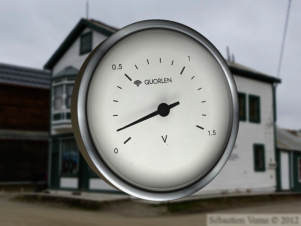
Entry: 0.1 V
